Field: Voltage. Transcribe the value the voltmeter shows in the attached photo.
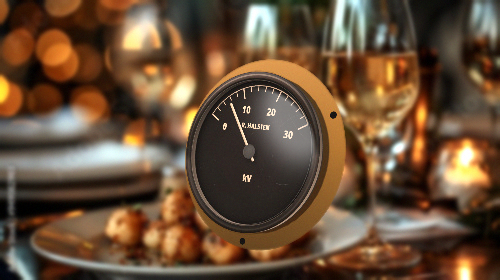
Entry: 6 kV
